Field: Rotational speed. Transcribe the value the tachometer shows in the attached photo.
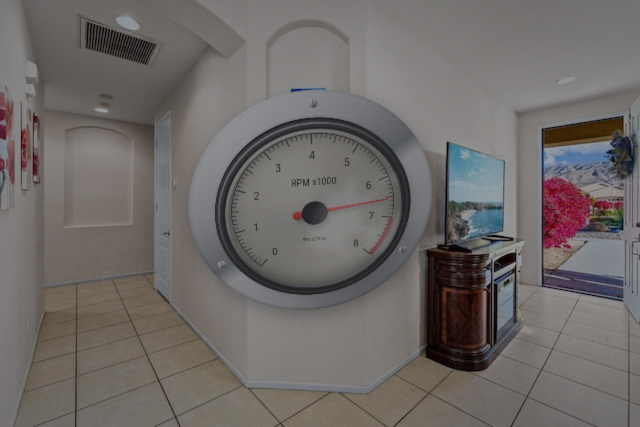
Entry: 6500 rpm
